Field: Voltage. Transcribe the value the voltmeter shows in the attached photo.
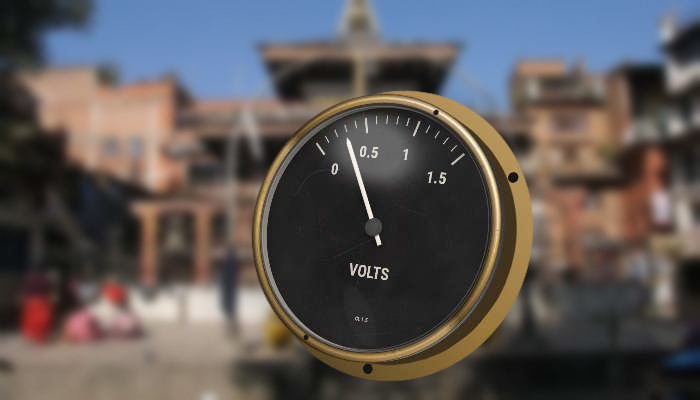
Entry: 0.3 V
